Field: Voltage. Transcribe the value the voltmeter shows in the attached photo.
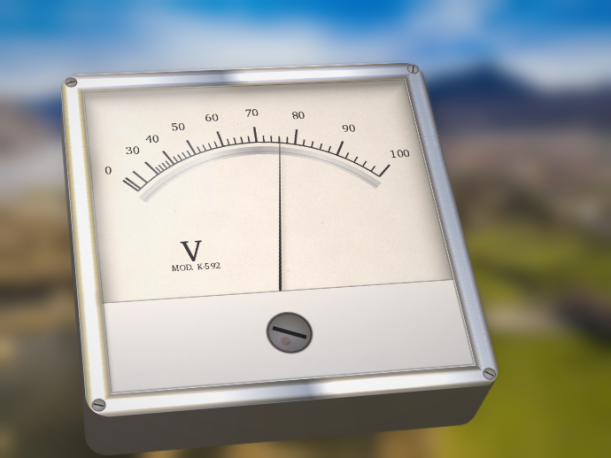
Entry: 76 V
